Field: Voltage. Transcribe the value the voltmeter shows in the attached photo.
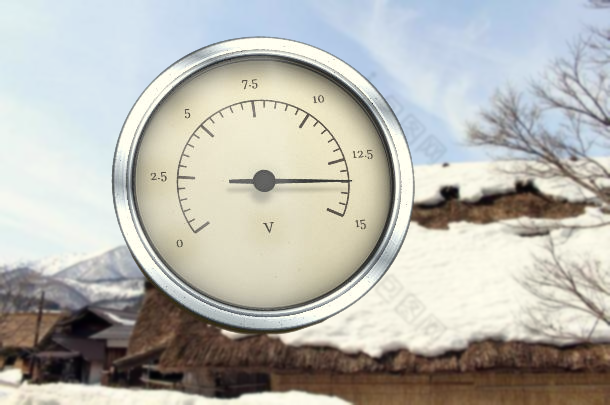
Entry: 13.5 V
